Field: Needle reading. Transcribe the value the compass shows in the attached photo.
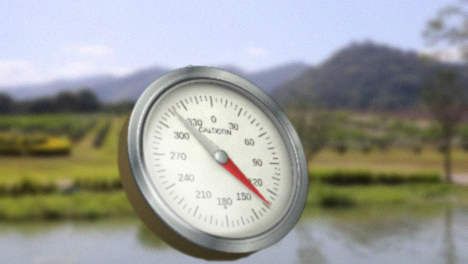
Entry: 135 °
